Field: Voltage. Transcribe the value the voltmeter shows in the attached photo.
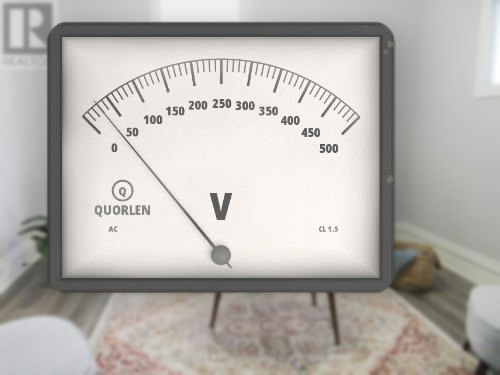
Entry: 30 V
